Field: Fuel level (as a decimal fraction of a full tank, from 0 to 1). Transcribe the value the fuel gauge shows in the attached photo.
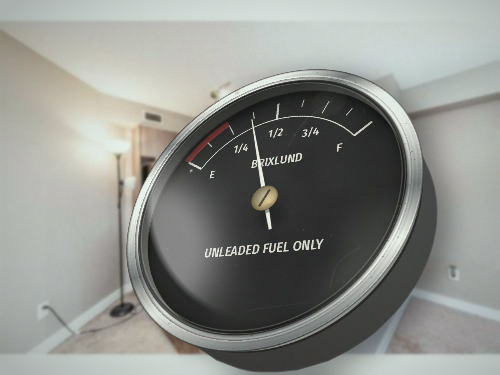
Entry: 0.375
